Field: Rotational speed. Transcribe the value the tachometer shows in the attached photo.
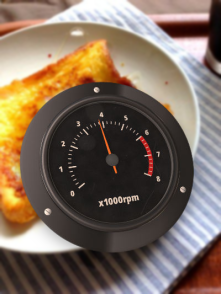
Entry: 3800 rpm
